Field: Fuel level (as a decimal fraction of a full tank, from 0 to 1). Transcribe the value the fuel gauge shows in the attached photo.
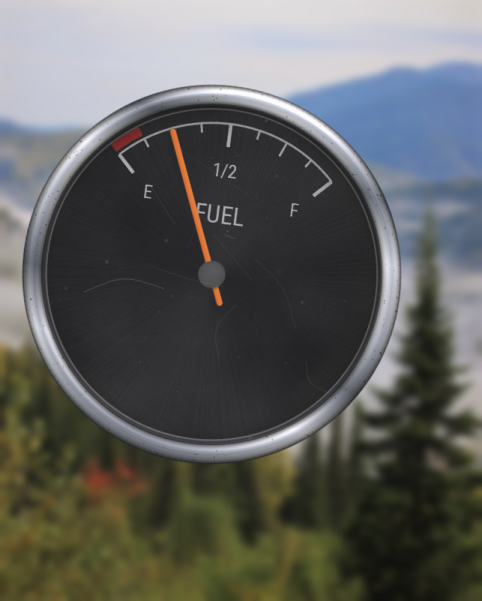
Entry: 0.25
